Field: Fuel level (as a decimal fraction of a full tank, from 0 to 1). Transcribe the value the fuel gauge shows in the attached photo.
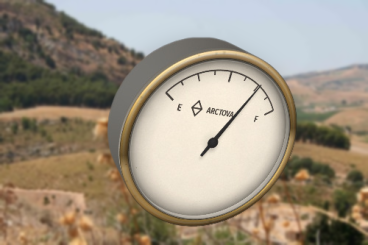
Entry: 0.75
